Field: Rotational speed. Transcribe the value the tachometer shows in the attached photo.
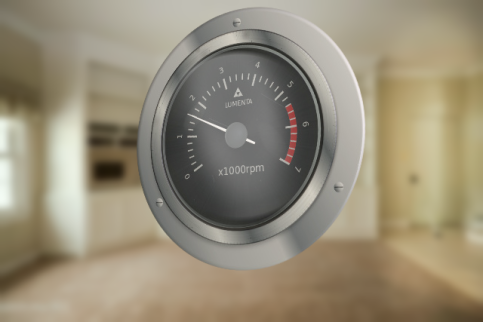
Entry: 1600 rpm
